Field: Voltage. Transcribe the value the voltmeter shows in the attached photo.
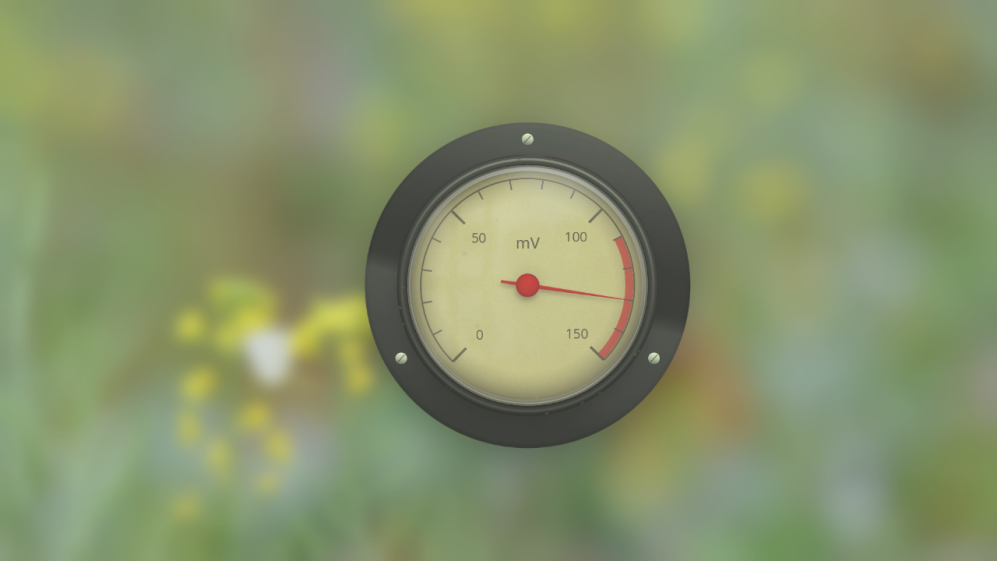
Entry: 130 mV
